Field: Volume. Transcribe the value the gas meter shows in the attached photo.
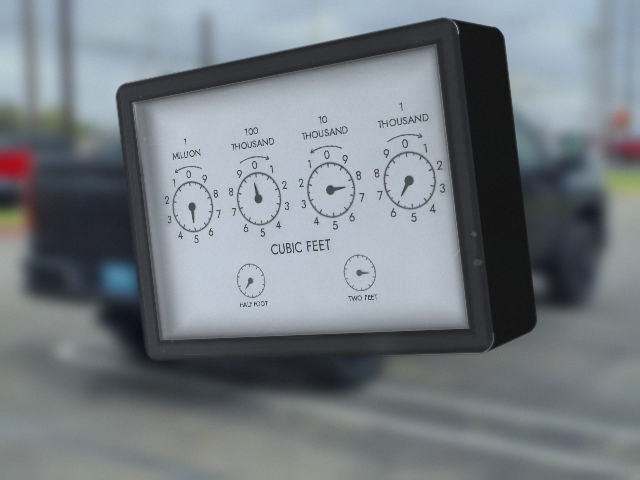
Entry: 497600 ft³
